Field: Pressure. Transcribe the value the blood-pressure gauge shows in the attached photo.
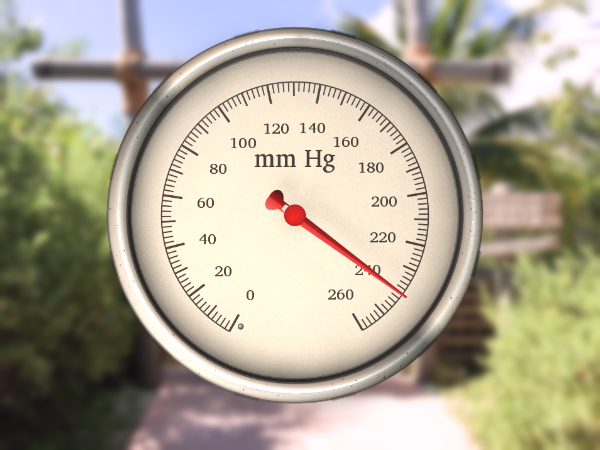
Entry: 240 mmHg
